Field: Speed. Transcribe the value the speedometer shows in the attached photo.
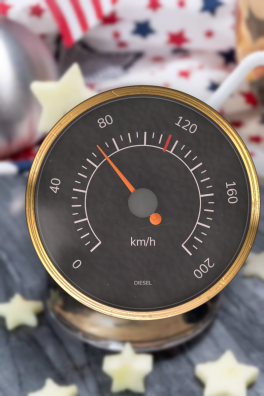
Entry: 70 km/h
